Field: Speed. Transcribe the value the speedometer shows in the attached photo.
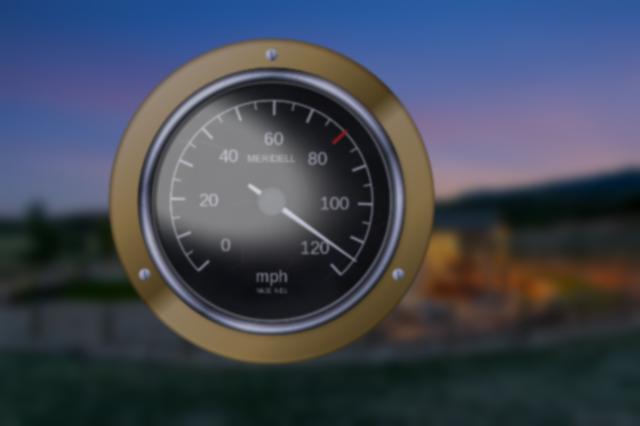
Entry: 115 mph
